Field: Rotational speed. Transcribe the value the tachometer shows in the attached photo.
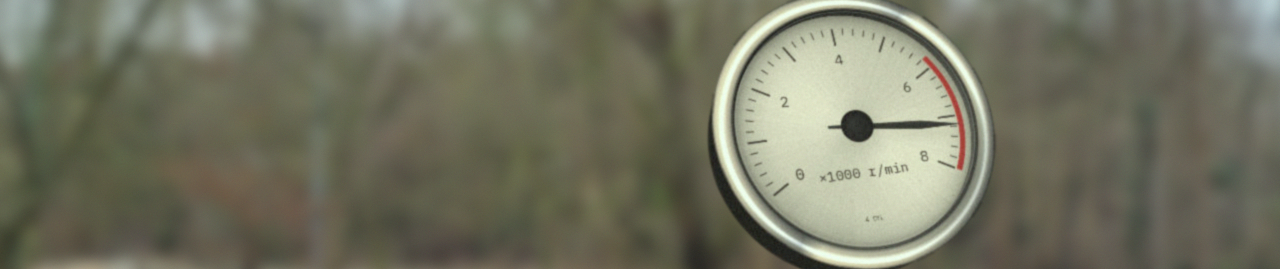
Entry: 7200 rpm
